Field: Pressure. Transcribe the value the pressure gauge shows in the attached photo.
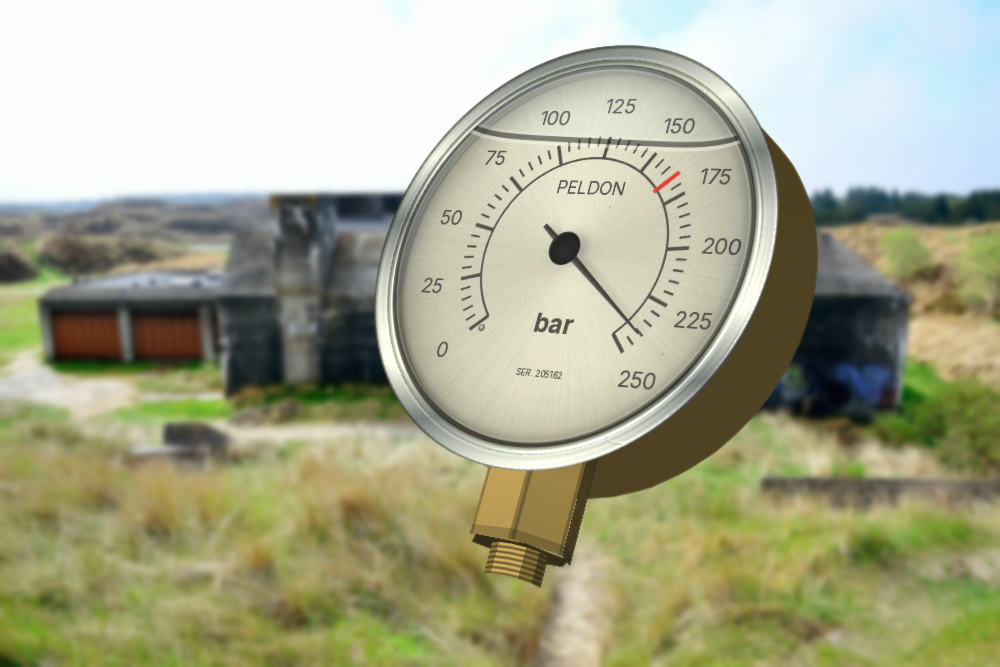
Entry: 240 bar
